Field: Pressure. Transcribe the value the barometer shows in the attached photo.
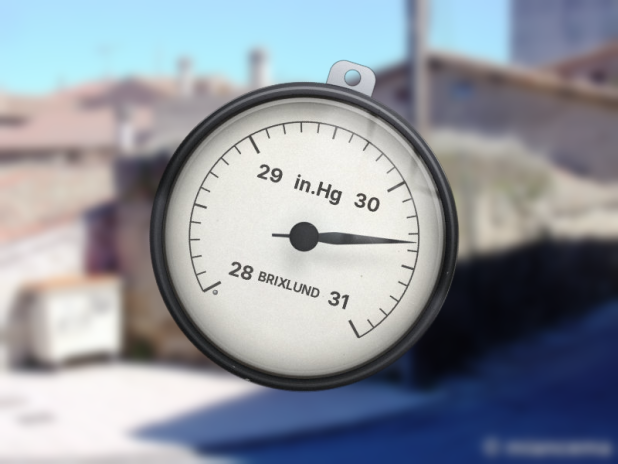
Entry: 30.35 inHg
